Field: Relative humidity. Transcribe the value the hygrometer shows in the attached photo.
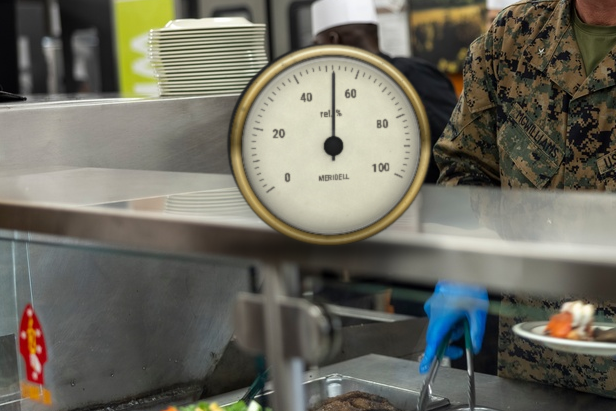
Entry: 52 %
